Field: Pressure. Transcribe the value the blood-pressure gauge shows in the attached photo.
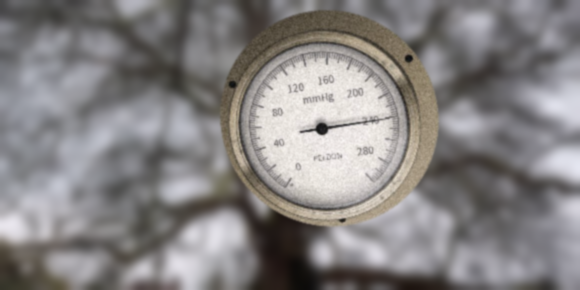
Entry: 240 mmHg
